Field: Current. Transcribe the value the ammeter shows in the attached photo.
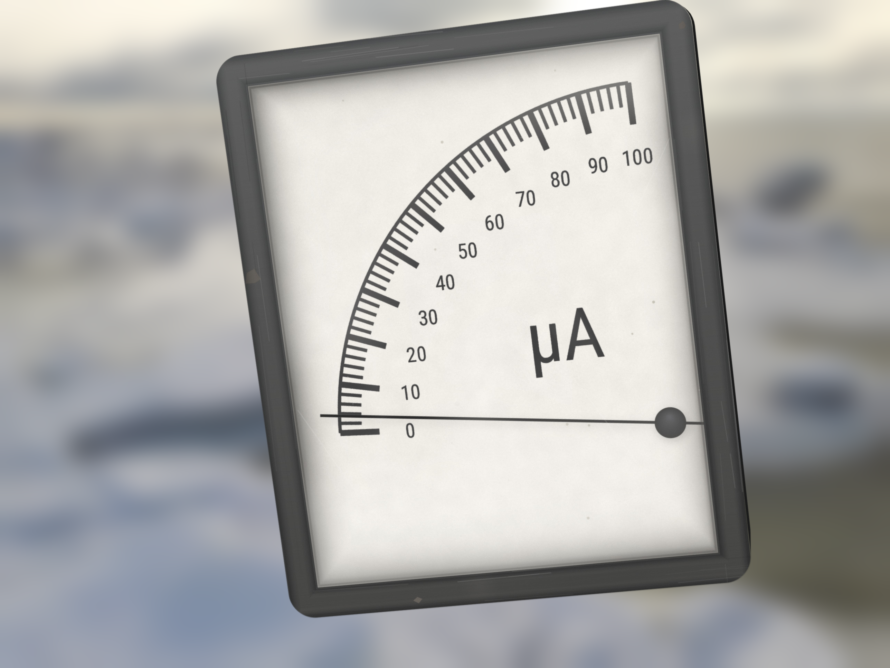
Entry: 4 µA
